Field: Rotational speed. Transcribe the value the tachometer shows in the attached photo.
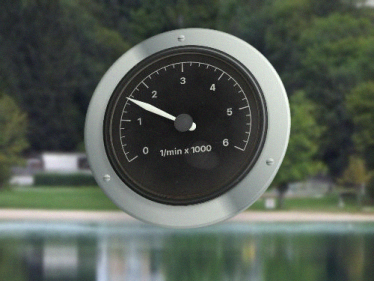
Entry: 1500 rpm
